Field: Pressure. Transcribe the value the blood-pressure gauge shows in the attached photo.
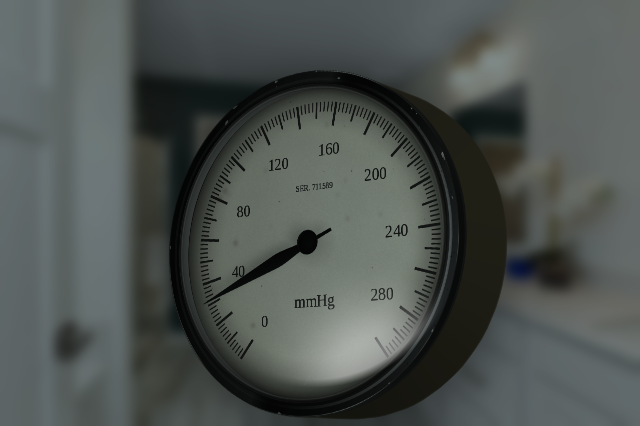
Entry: 30 mmHg
